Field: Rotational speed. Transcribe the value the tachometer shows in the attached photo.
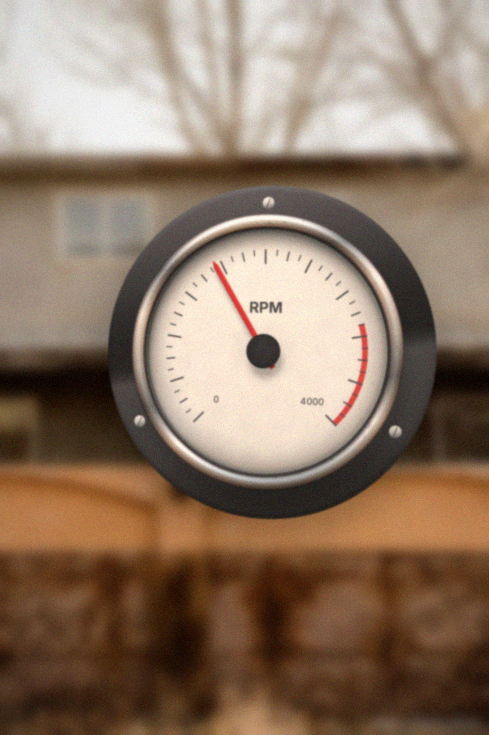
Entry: 1550 rpm
